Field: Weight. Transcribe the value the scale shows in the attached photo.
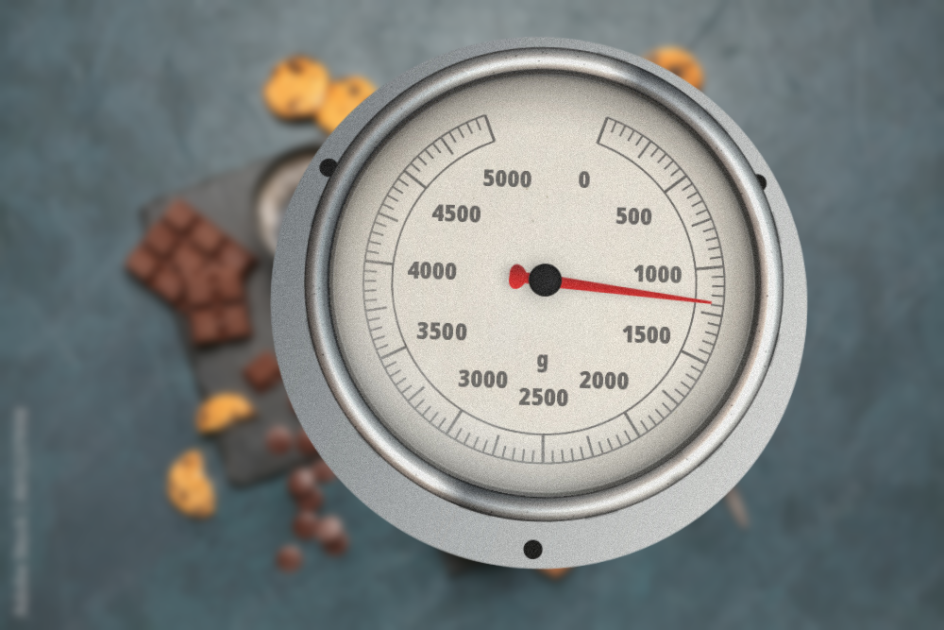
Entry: 1200 g
